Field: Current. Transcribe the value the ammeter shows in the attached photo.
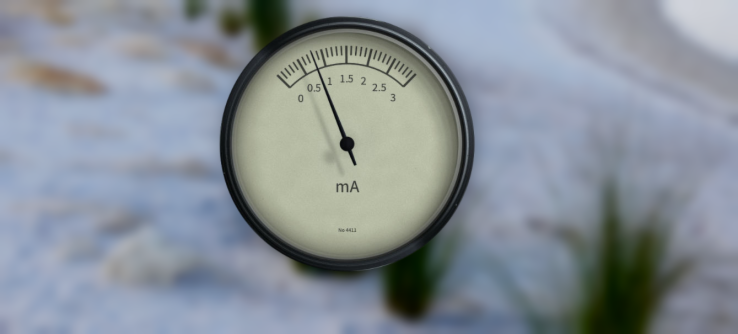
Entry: 0.8 mA
